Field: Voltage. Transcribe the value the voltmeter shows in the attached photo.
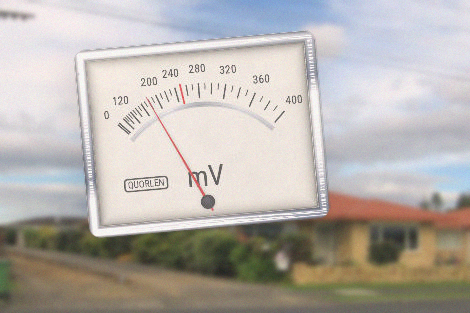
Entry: 180 mV
